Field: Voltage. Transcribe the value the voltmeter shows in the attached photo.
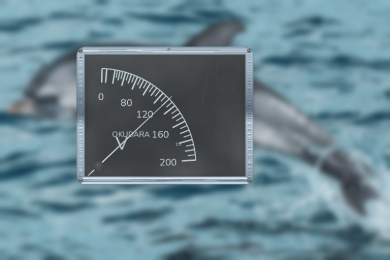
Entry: 130 V
